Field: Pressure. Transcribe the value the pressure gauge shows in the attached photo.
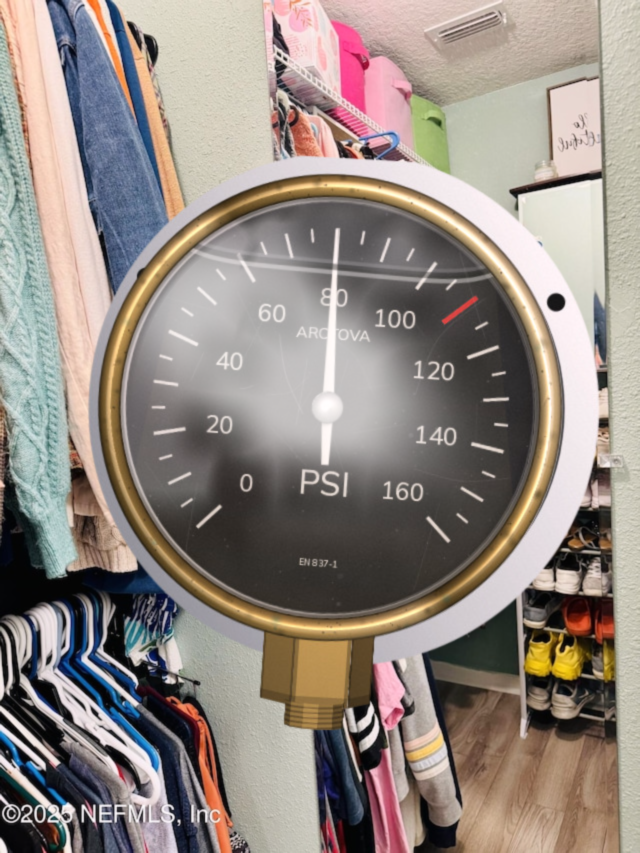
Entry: 80 psi
